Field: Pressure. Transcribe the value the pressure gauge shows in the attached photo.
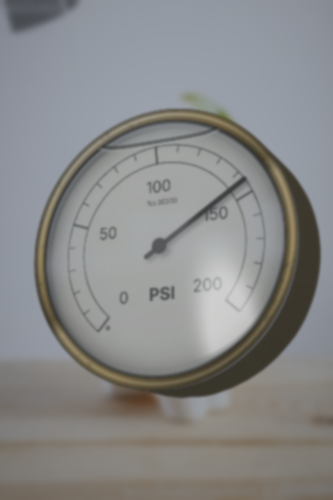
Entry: 145 psi
